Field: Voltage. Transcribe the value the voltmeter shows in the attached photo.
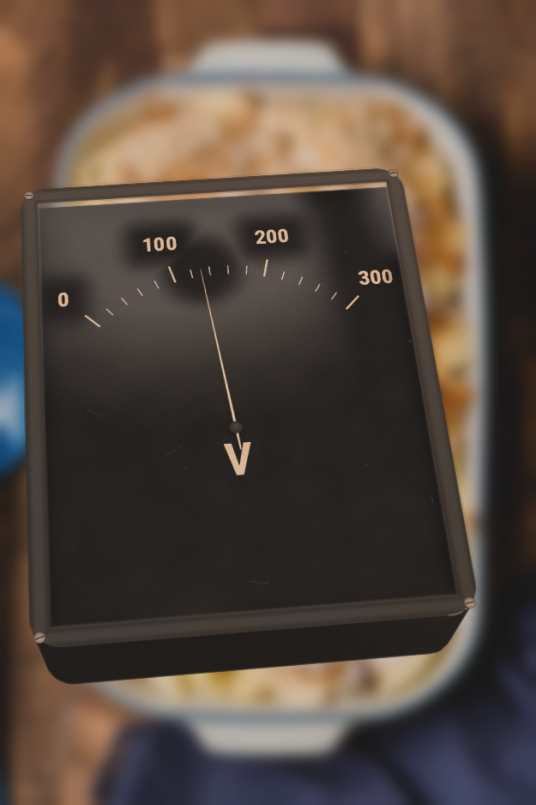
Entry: 130 V
